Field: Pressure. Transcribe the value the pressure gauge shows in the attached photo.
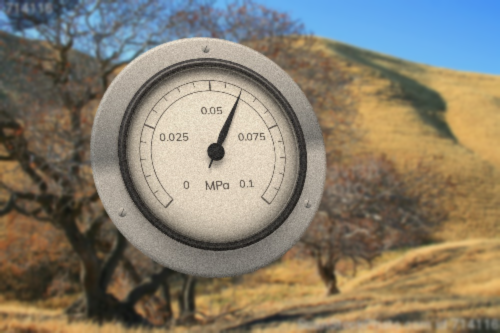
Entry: 0.06 MPa
